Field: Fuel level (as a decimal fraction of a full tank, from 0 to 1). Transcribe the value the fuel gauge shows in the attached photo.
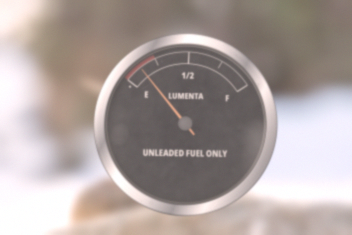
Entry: 0.125
